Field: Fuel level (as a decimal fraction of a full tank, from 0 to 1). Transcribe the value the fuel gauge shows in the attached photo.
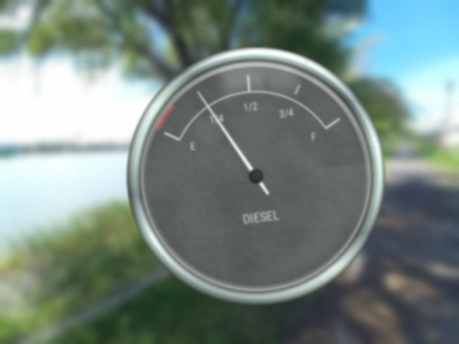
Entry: 0.25
